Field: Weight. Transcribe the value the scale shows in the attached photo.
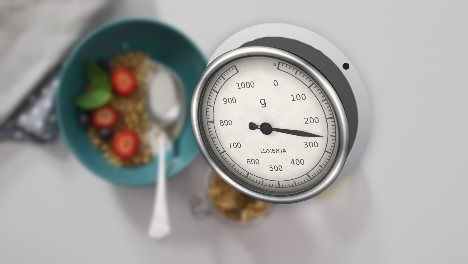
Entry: 250 g
